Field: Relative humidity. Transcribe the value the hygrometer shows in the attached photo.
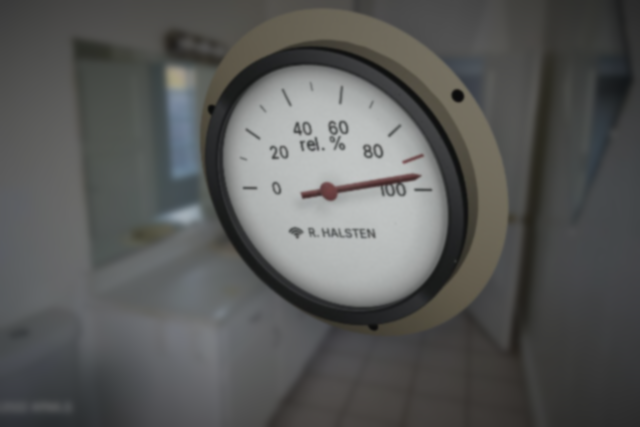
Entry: 95 %
